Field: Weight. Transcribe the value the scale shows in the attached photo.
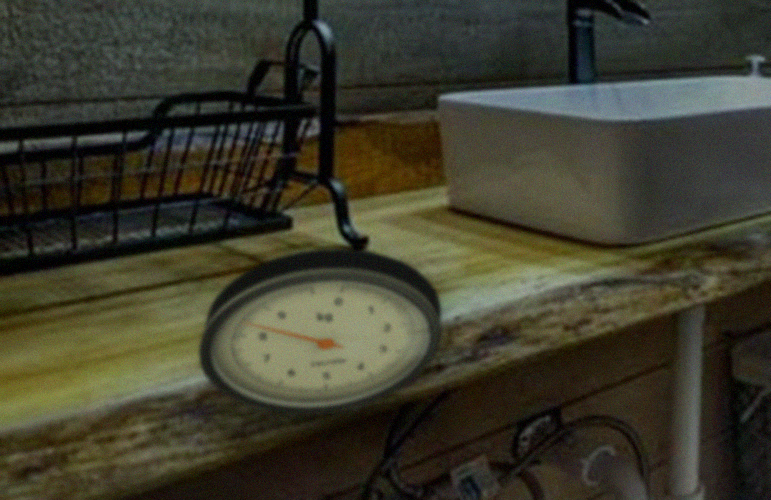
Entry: 8.5 kg
